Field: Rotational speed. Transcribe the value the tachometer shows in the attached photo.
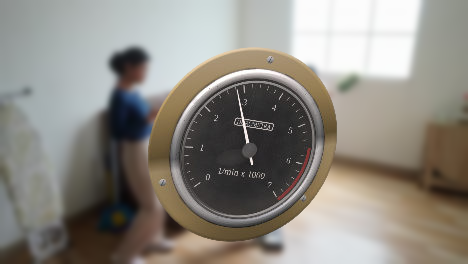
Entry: 2800 rpm
